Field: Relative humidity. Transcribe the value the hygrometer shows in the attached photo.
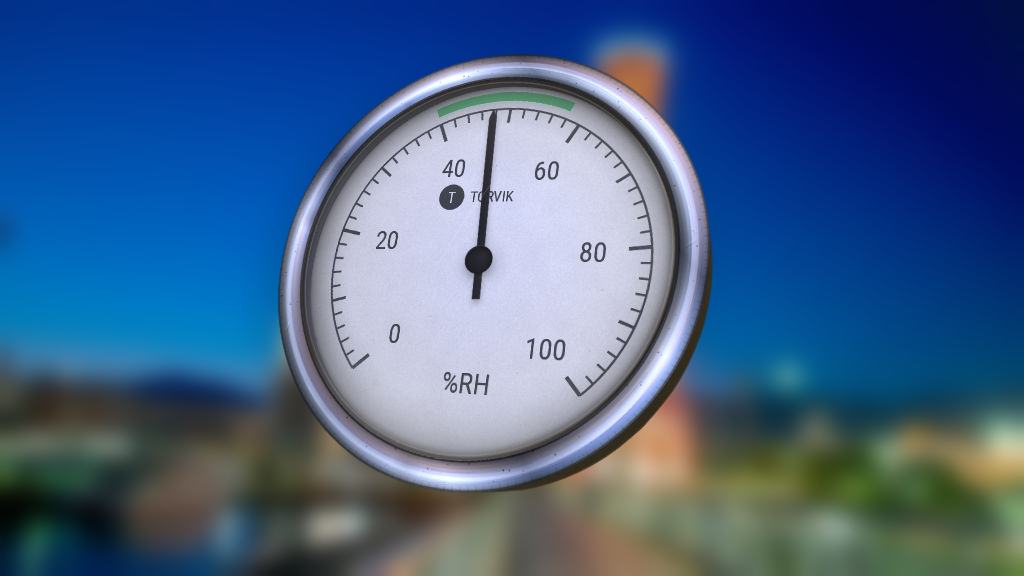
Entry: 48 %
